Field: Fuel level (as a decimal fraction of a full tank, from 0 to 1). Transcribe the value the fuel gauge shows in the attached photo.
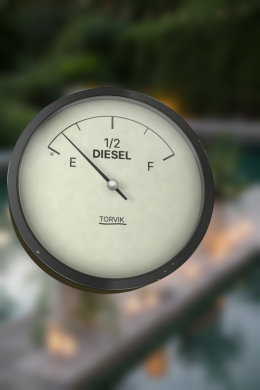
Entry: 0.125
